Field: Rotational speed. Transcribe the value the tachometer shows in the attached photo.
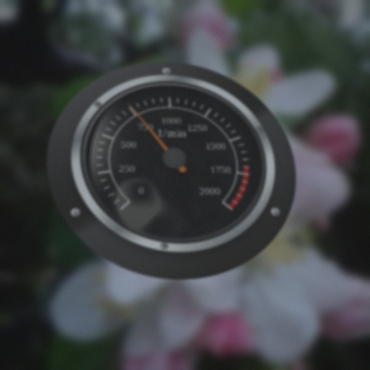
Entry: 750 rpm
